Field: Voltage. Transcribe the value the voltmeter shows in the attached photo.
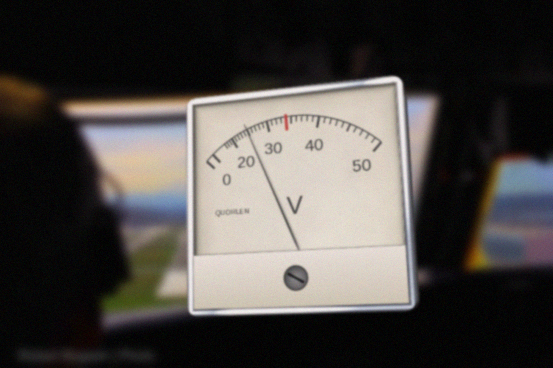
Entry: 25 V
